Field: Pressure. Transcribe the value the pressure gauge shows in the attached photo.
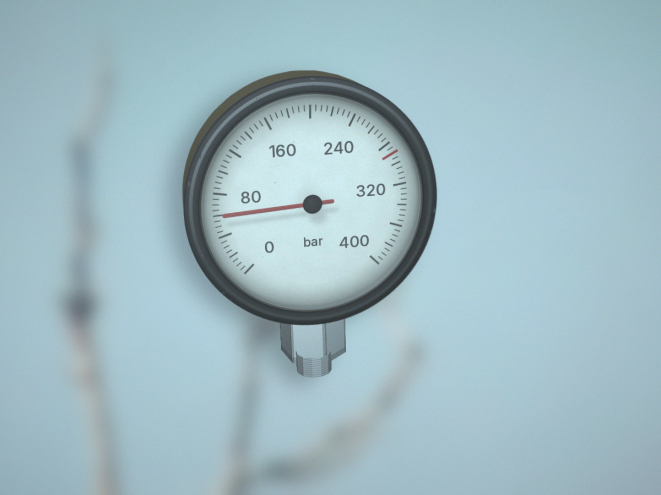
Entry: 60 bar
